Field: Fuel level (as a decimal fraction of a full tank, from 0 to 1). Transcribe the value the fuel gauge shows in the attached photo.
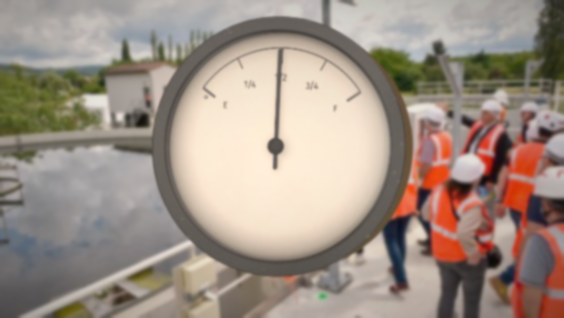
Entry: 0.5
